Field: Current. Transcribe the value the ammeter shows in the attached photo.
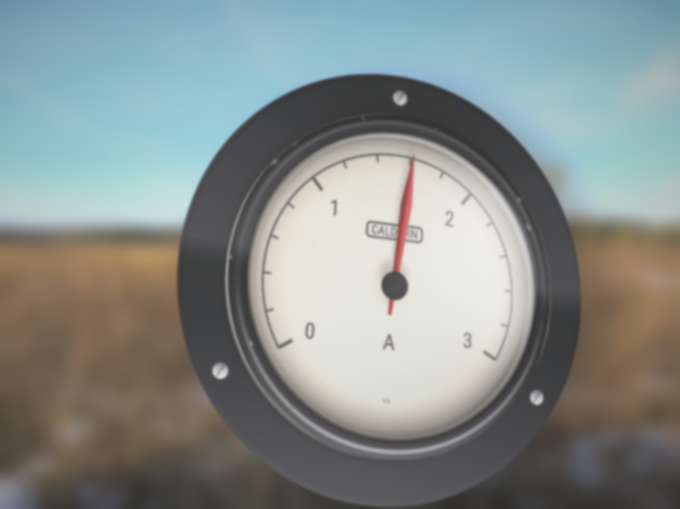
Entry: 1.6 A
